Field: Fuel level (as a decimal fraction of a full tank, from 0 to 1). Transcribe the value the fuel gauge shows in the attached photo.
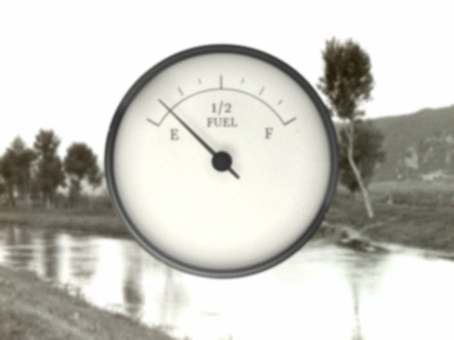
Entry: 0.125
